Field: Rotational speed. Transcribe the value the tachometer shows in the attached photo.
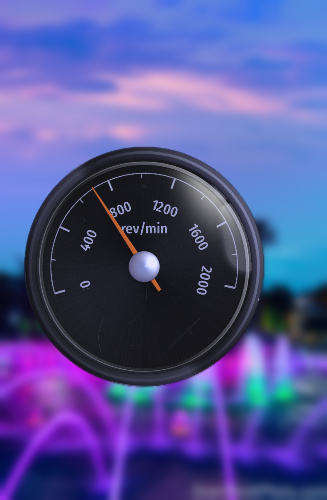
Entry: 700 rpm
